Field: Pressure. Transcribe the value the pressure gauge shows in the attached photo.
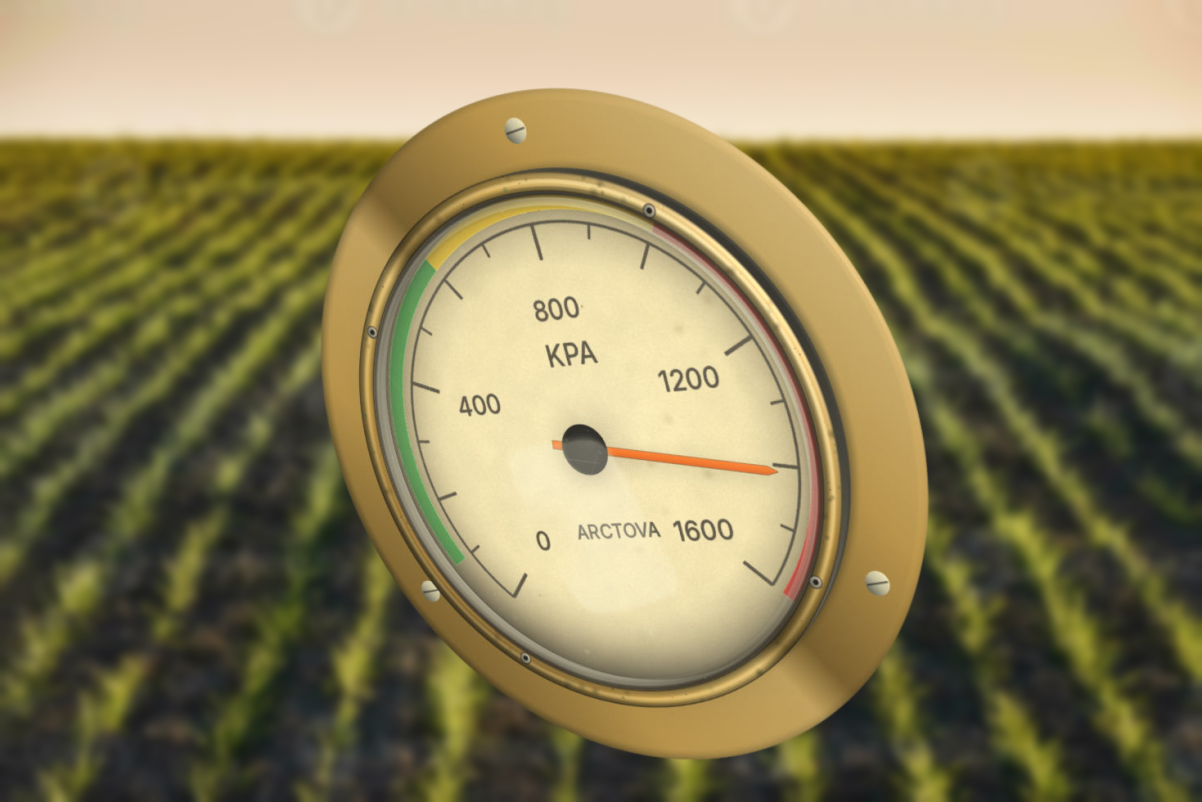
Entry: 1400 kPa
